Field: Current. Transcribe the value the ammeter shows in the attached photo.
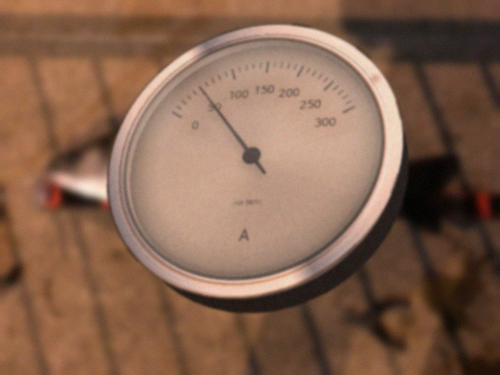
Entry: 50 A
